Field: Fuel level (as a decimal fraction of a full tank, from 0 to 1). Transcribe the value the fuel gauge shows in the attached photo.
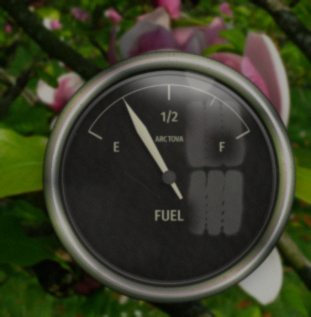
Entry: 0.25
